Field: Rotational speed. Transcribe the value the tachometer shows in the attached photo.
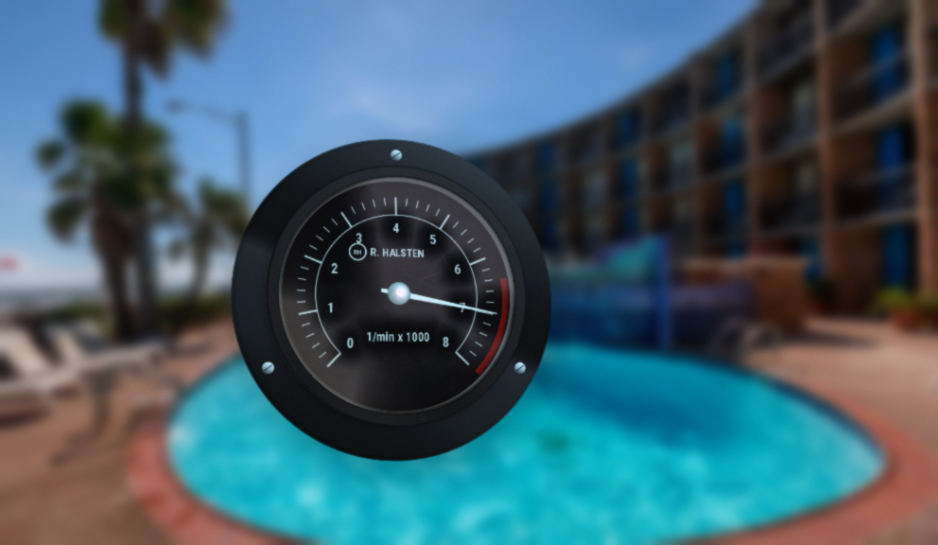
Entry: 7000 rpm
